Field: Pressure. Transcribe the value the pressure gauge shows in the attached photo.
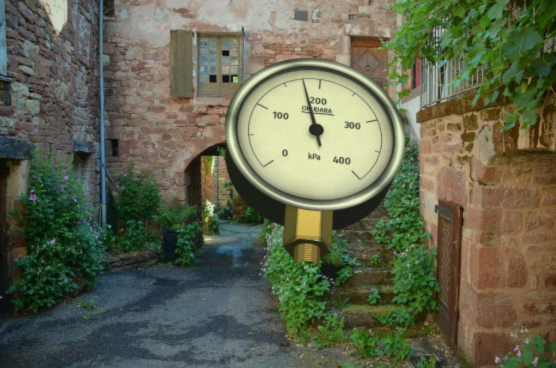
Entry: 175 kPa
